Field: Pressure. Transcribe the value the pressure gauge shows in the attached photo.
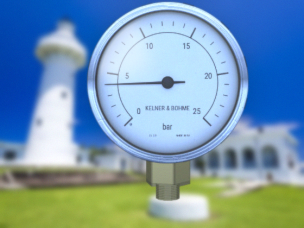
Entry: 4 bar
